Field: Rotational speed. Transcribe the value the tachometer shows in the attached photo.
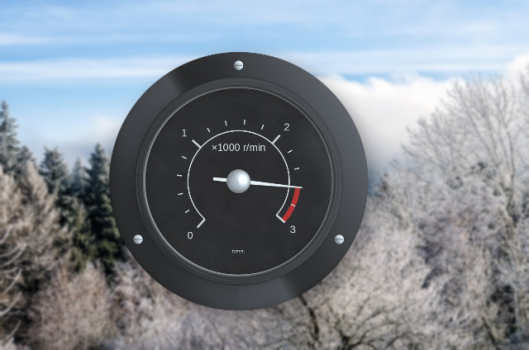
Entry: 2600 rpm
